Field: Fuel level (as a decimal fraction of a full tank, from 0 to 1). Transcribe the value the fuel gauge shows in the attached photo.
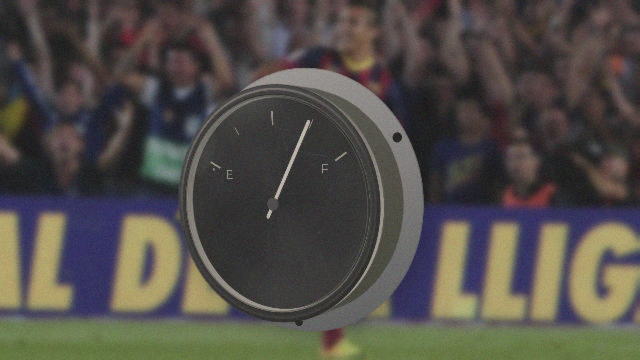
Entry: 0.75
